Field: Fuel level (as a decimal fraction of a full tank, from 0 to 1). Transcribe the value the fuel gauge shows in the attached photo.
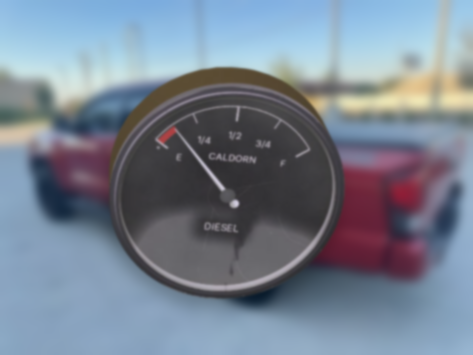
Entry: 0.125
